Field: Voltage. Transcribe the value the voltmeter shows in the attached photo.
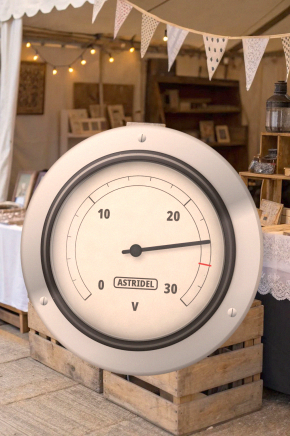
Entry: 24 V
